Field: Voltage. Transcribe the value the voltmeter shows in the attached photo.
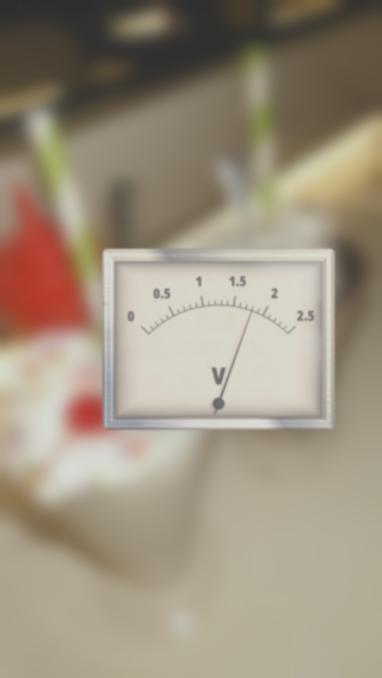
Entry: 1.8 V
